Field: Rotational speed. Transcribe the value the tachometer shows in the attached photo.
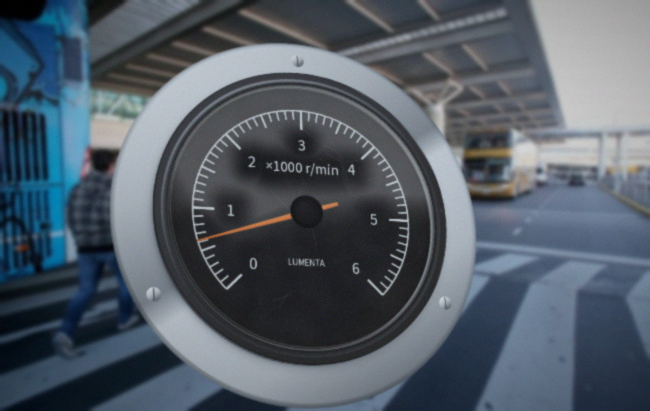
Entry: 600 rpm
